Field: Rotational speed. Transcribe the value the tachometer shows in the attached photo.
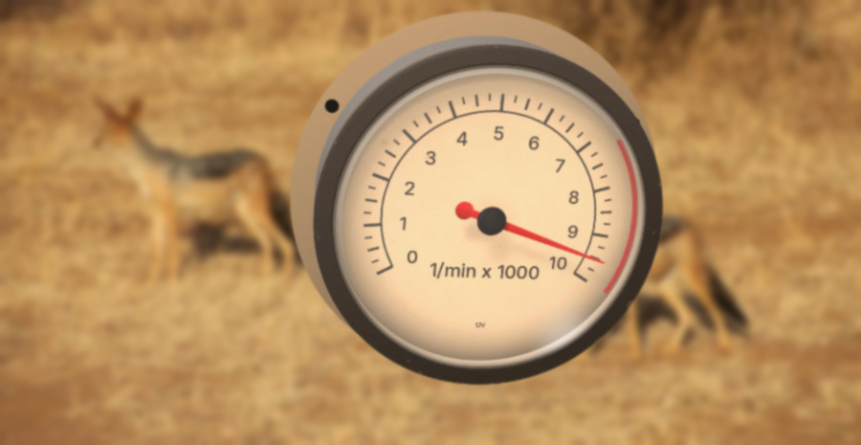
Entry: 9500 rpm
